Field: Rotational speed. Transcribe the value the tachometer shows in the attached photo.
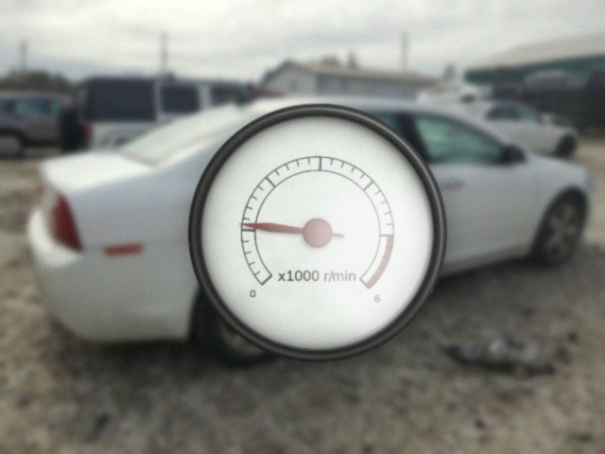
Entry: 1100 rpm
